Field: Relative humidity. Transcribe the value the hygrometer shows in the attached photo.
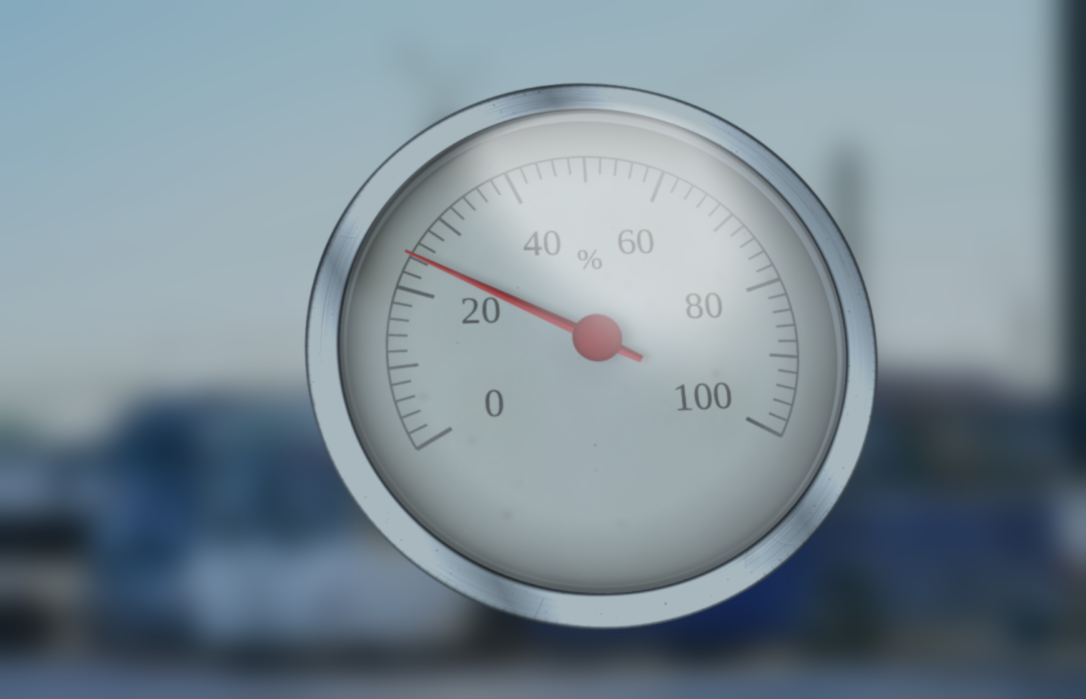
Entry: 24 %
